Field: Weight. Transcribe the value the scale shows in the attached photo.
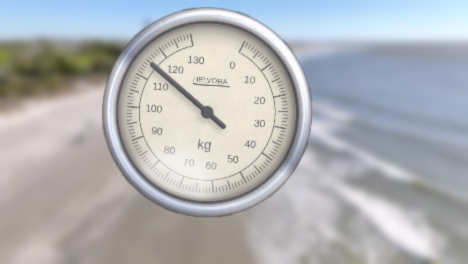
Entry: 115 kg
